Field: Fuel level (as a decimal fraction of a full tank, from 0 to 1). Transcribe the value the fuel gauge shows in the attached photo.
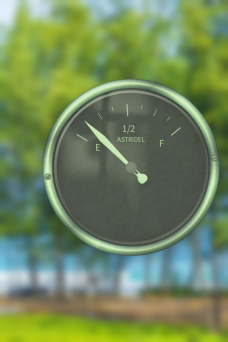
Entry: 0.125
